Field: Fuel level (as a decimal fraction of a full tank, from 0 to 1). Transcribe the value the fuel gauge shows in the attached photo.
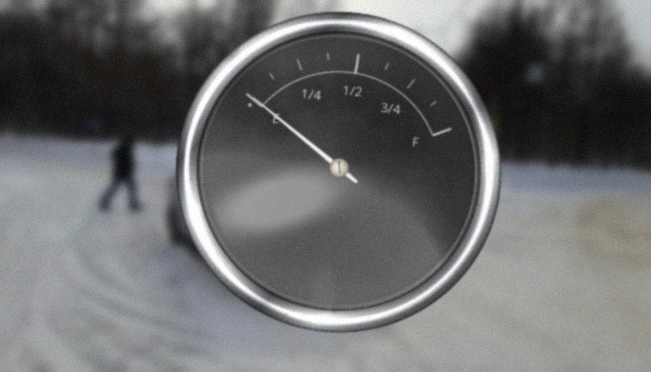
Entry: 0
